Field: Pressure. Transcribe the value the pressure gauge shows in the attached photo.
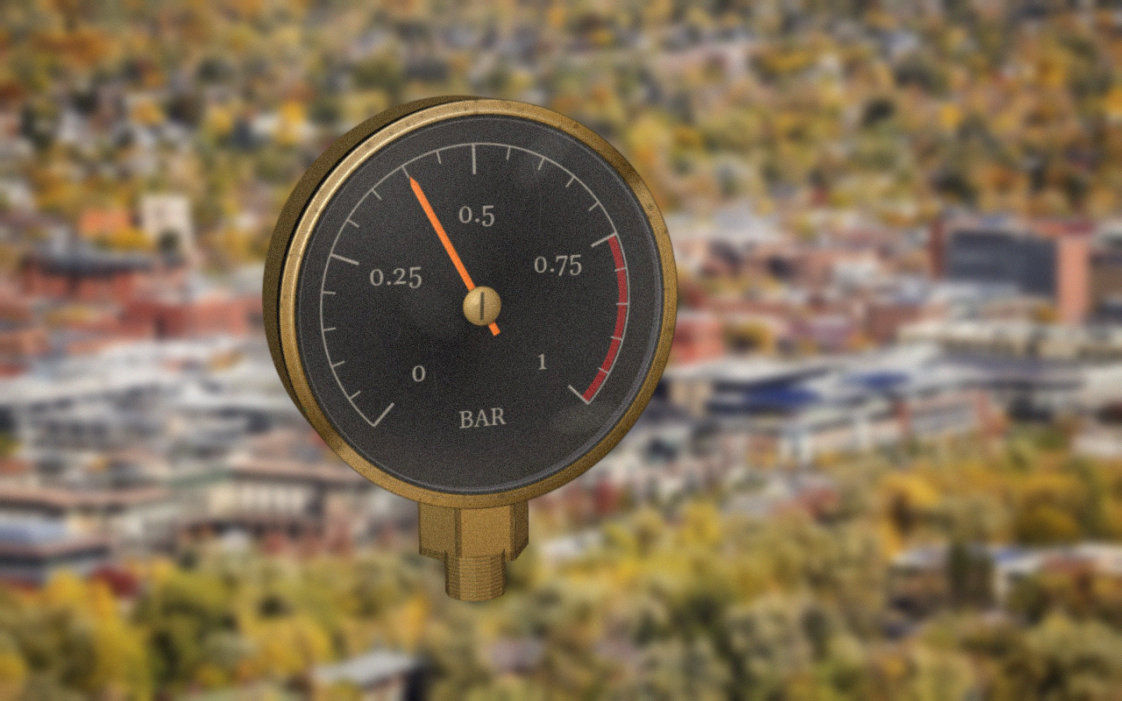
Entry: 0.4 bar
